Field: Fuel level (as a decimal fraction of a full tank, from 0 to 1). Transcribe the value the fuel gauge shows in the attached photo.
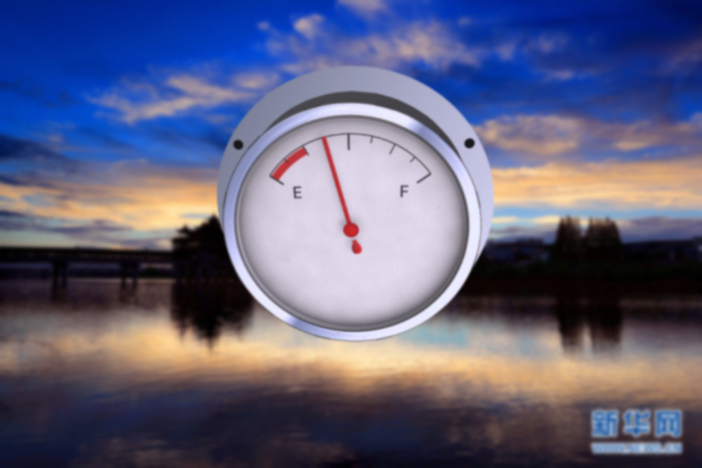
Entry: 0.375
